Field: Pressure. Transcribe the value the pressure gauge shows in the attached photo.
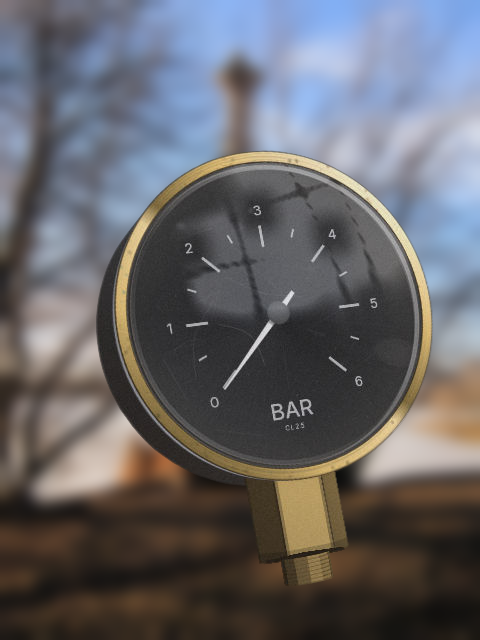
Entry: 0 bar
